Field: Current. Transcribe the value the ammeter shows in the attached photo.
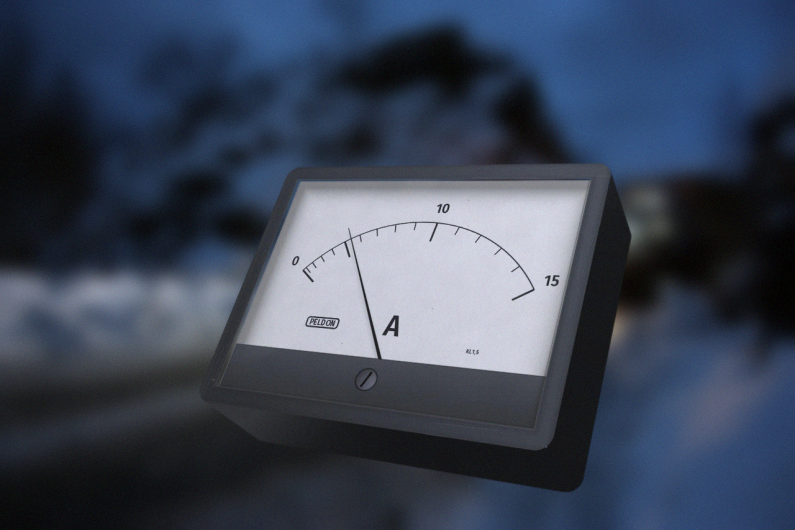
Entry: 5.5 A
